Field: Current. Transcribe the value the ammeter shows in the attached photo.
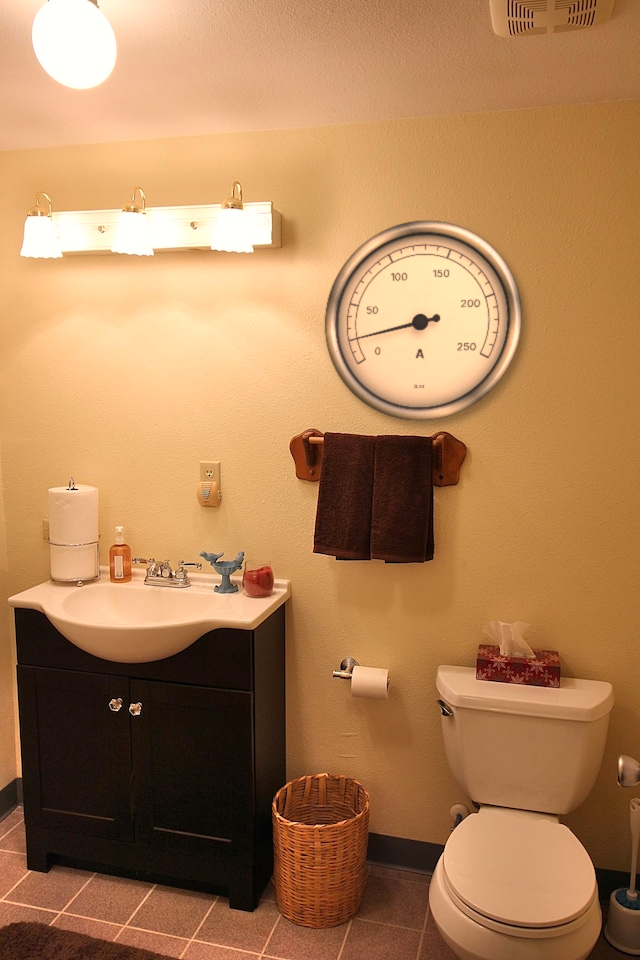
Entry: 20 A
